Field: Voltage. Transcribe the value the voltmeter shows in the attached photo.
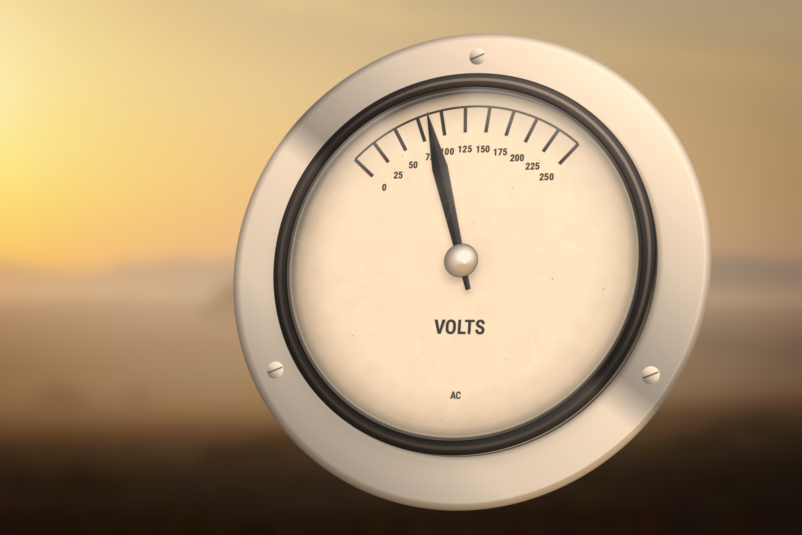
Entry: 87.5 V
